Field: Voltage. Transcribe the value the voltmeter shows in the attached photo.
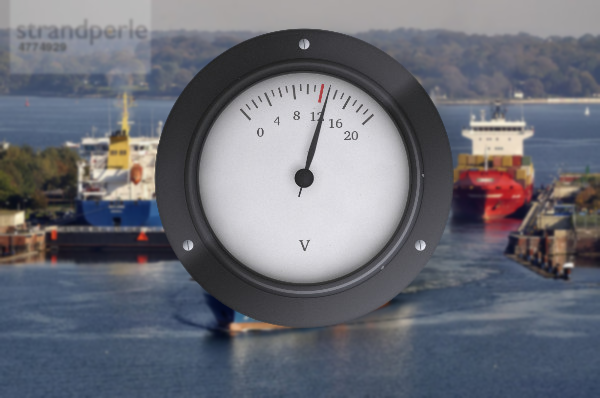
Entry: 13 V
